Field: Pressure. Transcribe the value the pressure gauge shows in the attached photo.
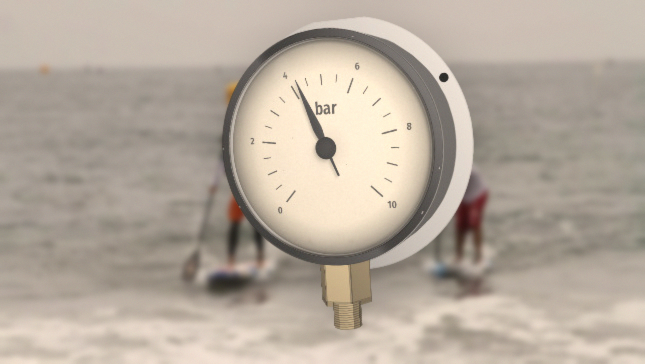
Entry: 4.25 bar
